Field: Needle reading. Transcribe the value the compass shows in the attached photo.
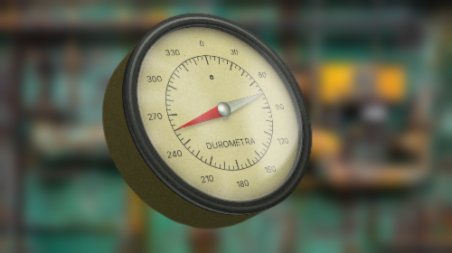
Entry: 255 °
